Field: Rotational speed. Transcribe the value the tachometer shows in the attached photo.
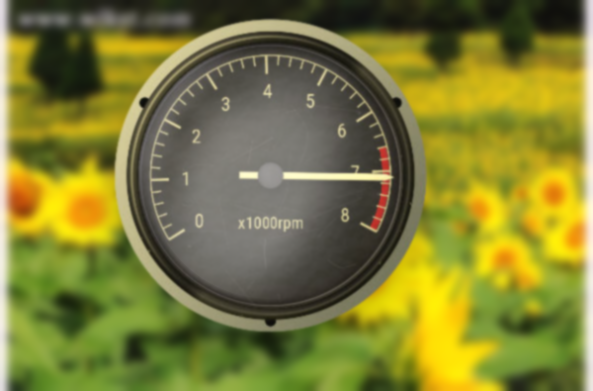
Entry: 7100 rpm
